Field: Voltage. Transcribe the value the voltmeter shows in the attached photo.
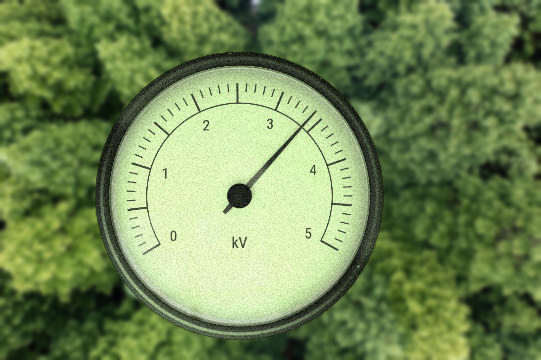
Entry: 3.4 kV
